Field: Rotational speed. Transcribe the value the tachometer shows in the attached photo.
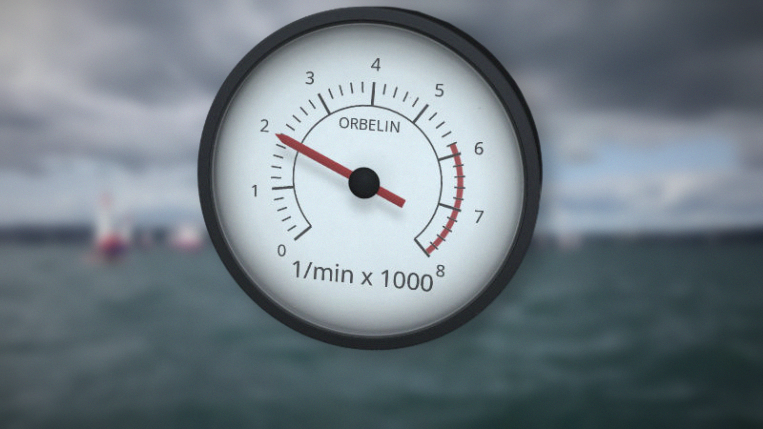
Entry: 2000 rpm
